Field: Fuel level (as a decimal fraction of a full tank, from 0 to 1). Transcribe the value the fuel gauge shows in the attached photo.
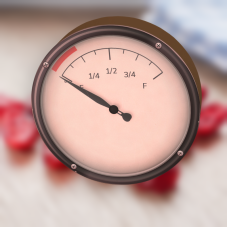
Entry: 0
